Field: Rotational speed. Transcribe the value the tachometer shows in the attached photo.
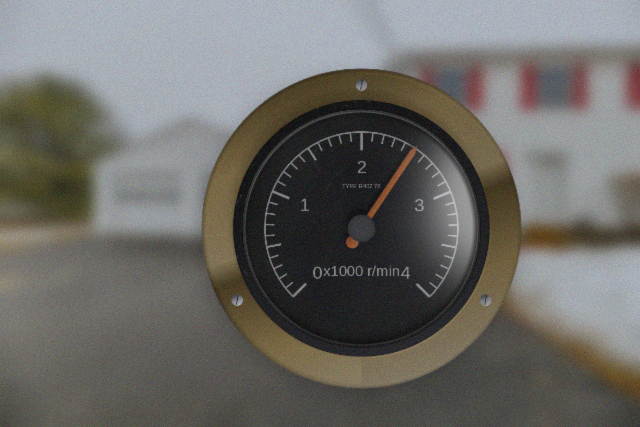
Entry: 2500 rpm
